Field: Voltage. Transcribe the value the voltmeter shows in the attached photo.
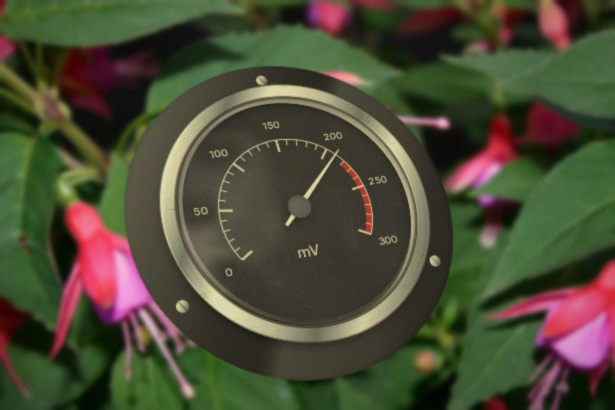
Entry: 210 mV
